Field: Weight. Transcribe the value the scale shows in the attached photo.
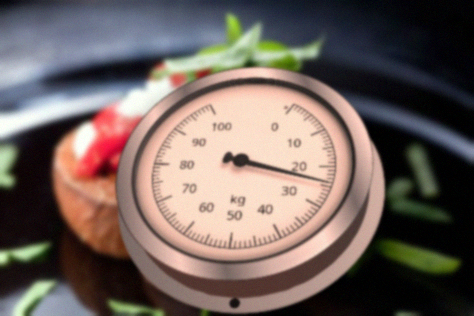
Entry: 25 kg
